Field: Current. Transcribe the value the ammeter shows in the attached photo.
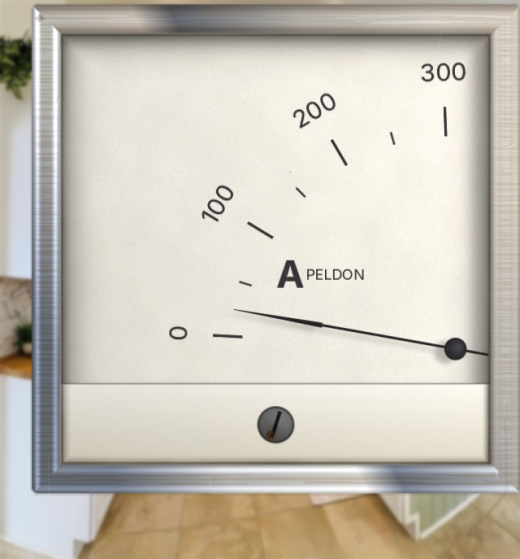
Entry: 25 A
